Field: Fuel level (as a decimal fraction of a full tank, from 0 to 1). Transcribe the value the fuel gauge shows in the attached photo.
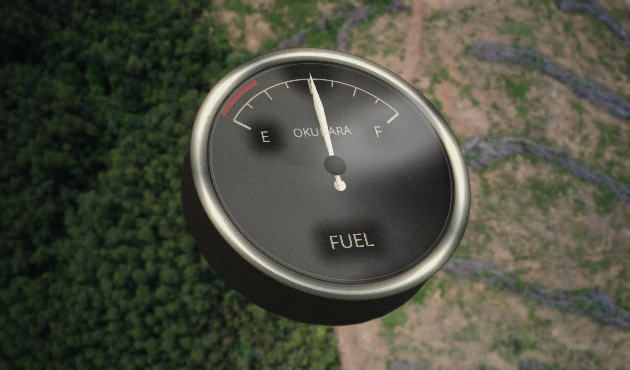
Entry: 0.5
